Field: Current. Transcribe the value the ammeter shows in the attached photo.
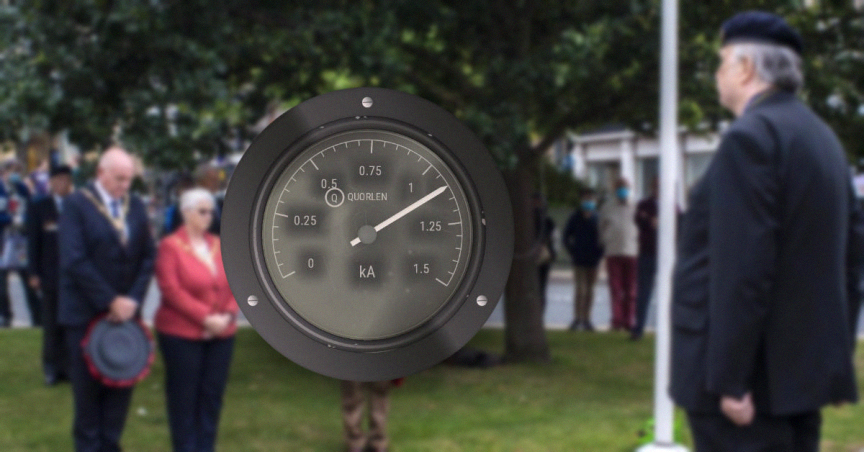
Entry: 1.1 kA
